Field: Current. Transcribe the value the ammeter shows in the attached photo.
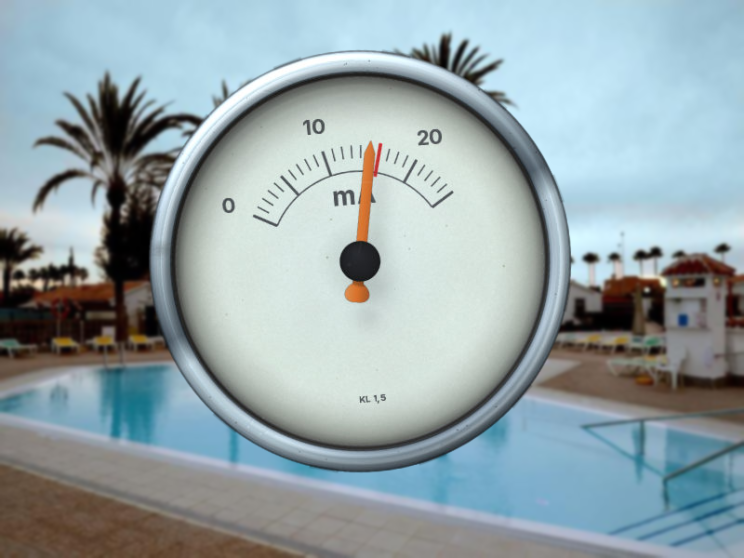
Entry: 15 mA
